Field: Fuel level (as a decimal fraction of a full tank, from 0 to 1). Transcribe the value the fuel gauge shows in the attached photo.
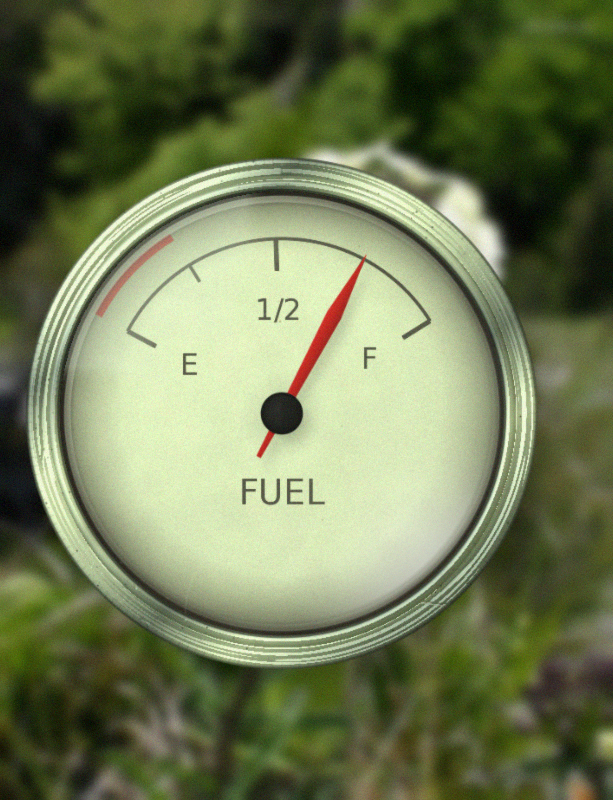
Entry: 0.75
